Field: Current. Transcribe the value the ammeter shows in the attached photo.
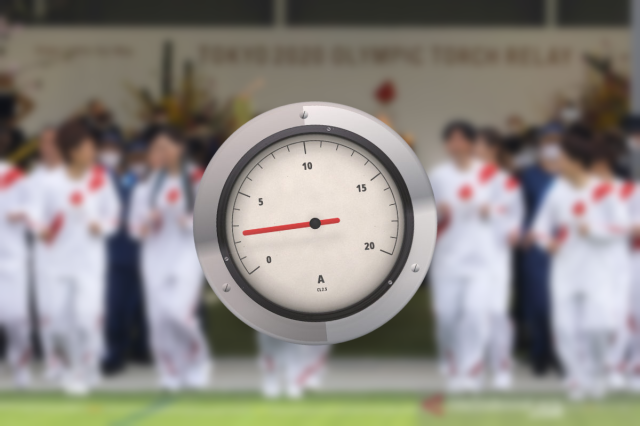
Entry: 2.5 A
